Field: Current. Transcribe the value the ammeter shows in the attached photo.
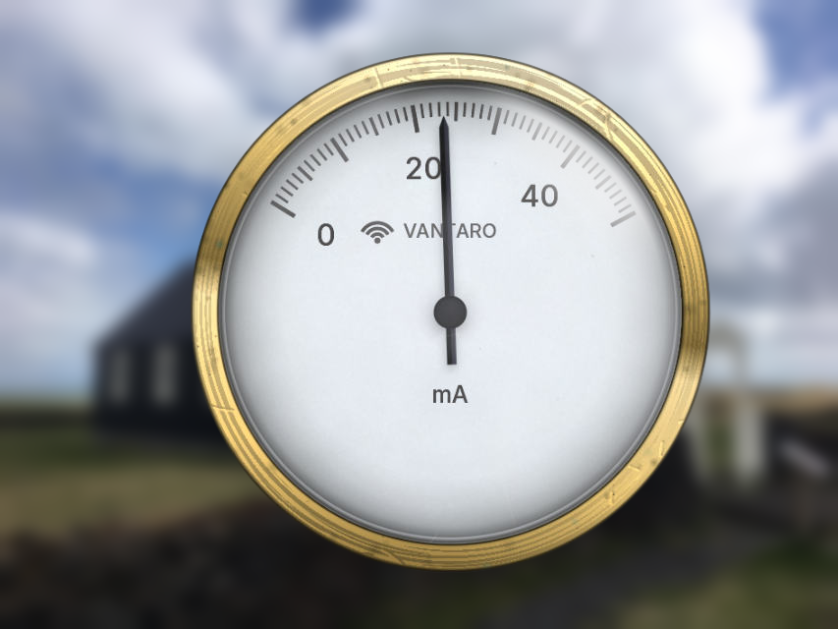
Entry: 23.5 mA
